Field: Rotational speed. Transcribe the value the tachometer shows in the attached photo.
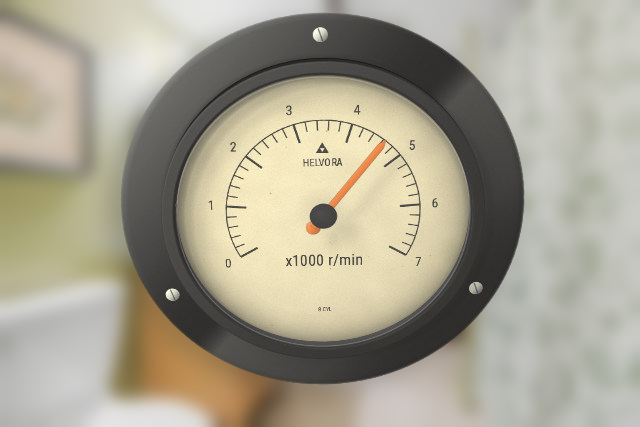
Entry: 4600 rpm
